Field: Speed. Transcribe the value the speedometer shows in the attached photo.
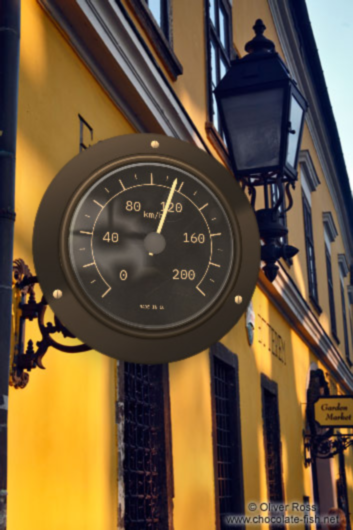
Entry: 115 km/h
